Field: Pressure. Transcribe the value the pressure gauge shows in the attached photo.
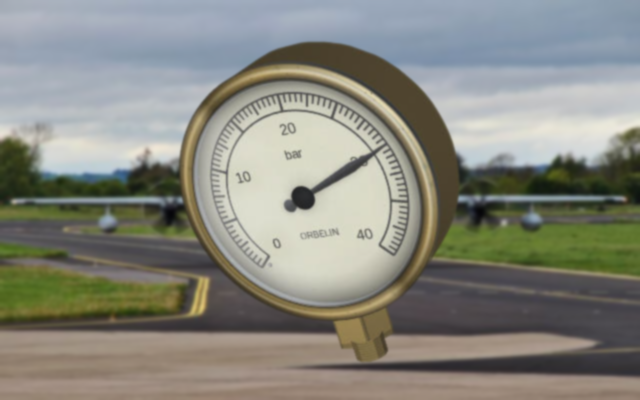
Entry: 30 bar
